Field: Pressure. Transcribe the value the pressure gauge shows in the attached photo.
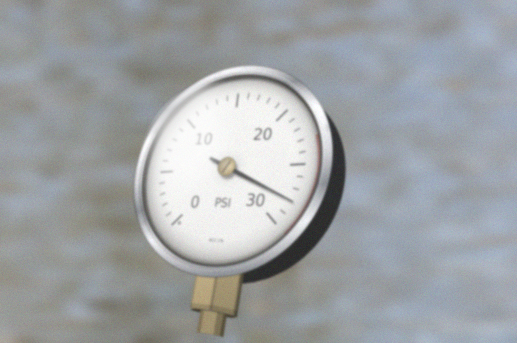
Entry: 28 psi
